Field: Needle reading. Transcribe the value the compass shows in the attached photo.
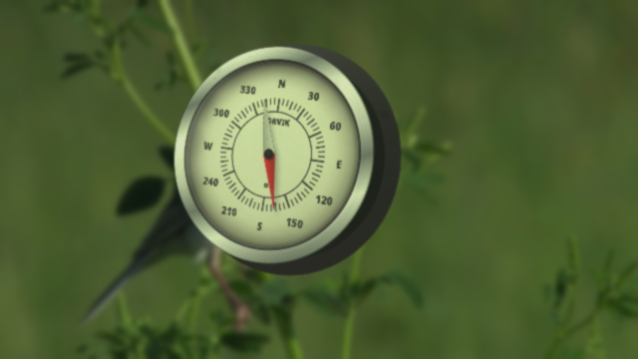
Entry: 165 °
